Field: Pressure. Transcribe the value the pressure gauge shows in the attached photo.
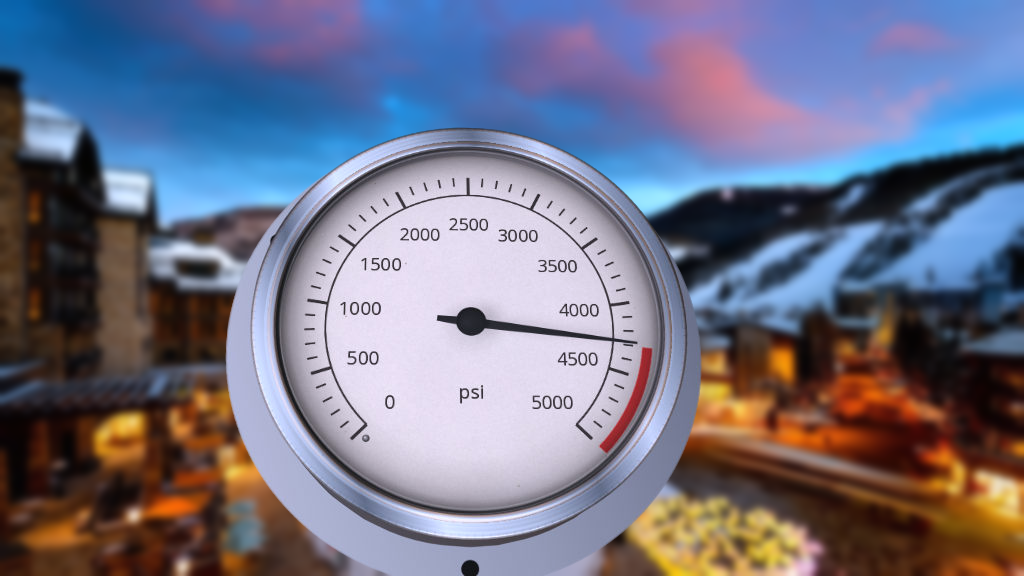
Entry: 4300 psi
